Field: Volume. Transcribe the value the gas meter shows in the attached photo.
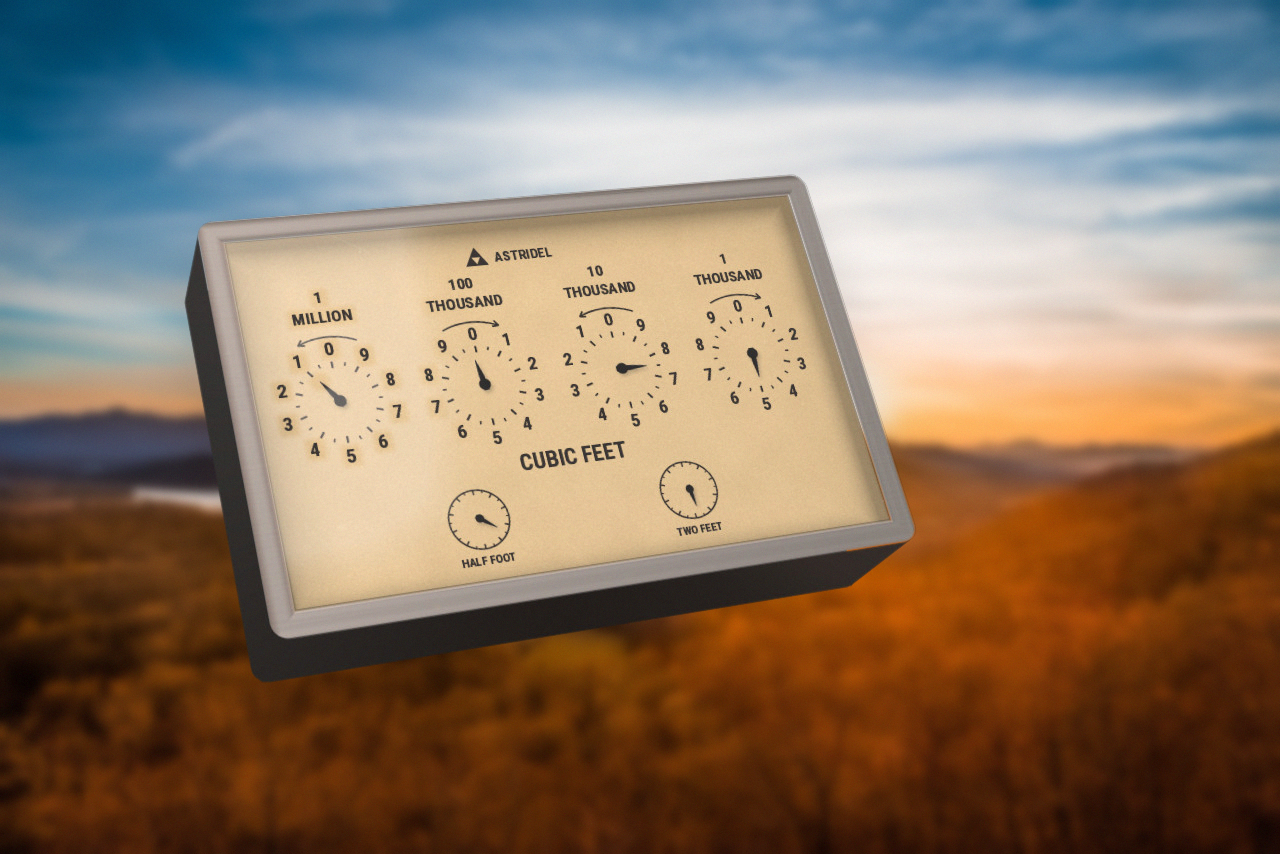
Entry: 97500 ft³
